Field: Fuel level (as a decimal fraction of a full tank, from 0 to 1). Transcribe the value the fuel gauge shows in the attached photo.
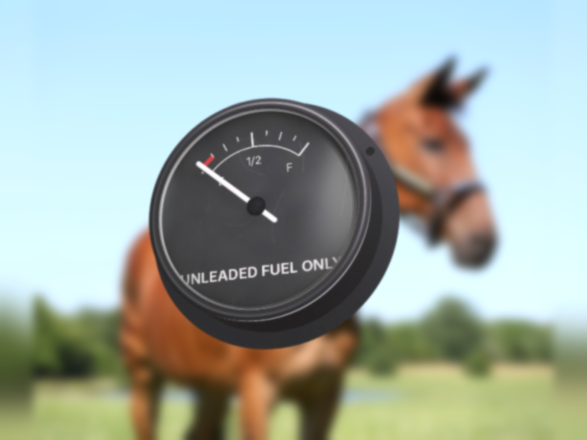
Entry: 0
